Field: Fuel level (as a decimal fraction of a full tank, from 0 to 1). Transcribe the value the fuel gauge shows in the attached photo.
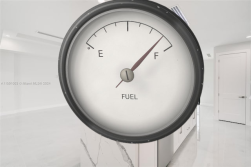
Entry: 0.875
